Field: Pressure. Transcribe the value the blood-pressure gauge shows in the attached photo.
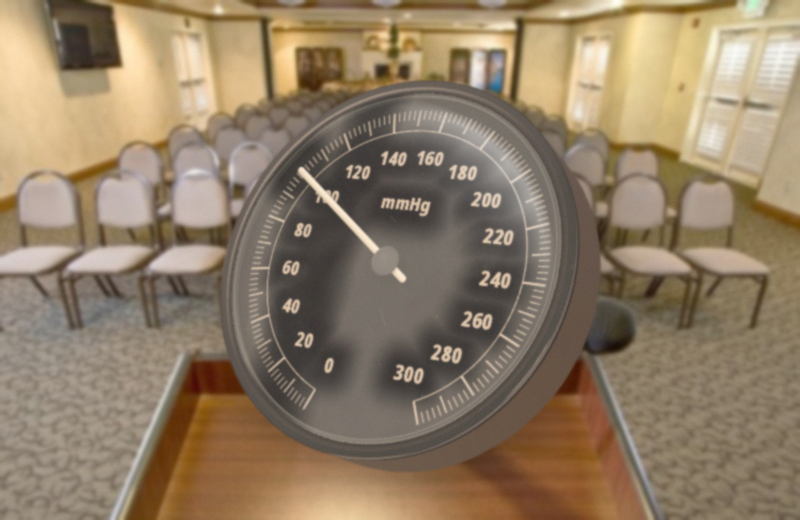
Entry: 100 mmHg
